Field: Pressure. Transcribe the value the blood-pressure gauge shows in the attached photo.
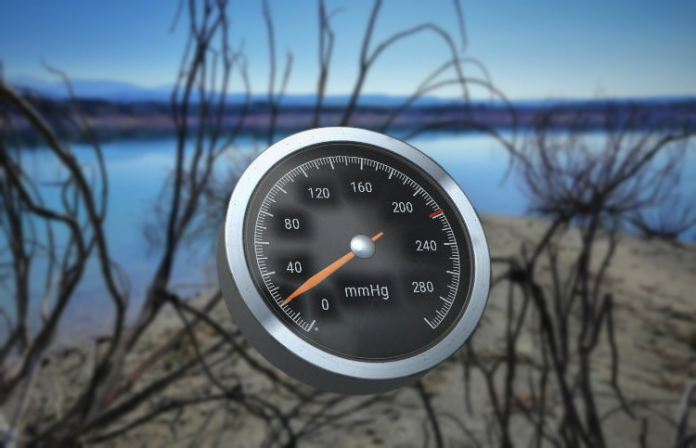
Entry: 20 mmHg
